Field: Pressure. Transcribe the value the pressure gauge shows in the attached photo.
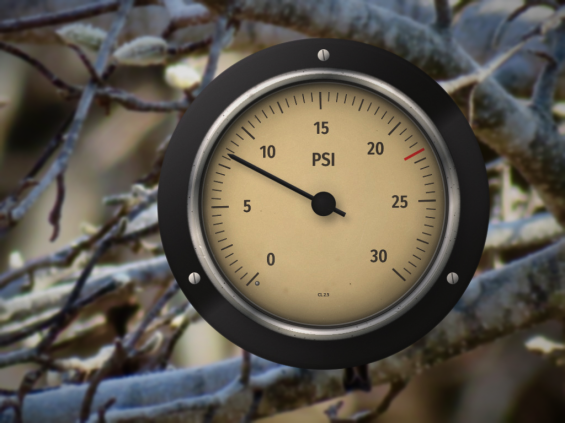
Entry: 8.25 psi
